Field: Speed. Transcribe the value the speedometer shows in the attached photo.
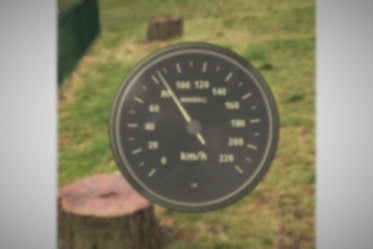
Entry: 85 km/h
